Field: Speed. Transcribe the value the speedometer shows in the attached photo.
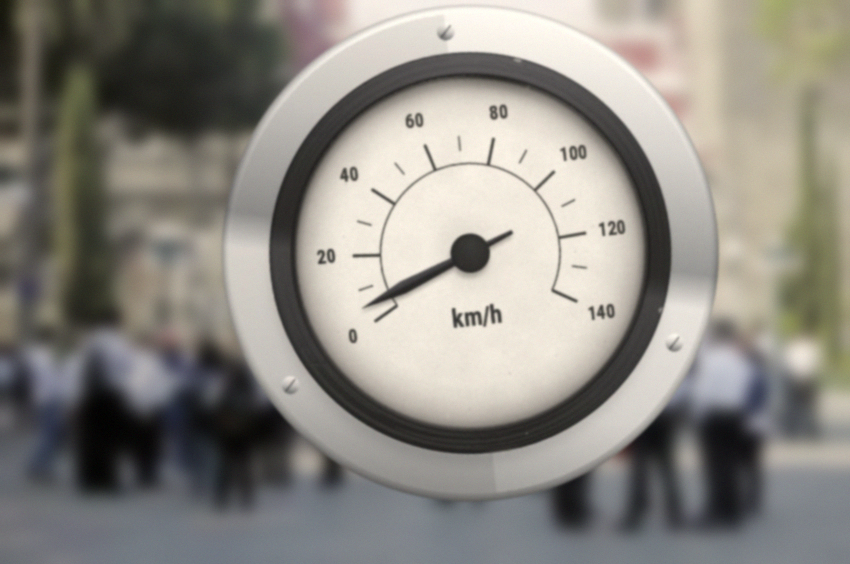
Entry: 5 km/h
